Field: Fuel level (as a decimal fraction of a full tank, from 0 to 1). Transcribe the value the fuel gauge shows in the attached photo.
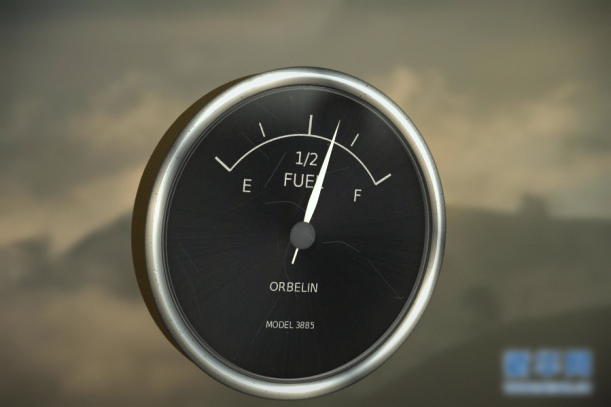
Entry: 0.625
